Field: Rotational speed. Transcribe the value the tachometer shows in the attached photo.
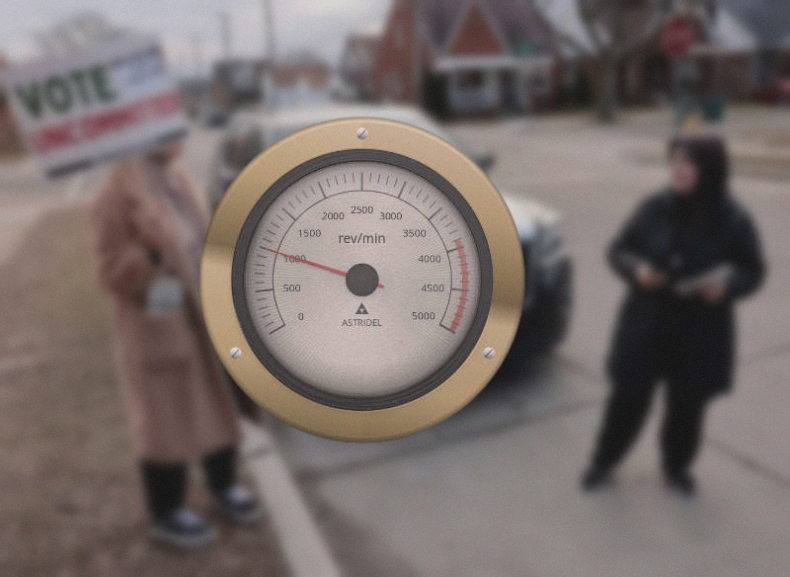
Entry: 1000 rpm
